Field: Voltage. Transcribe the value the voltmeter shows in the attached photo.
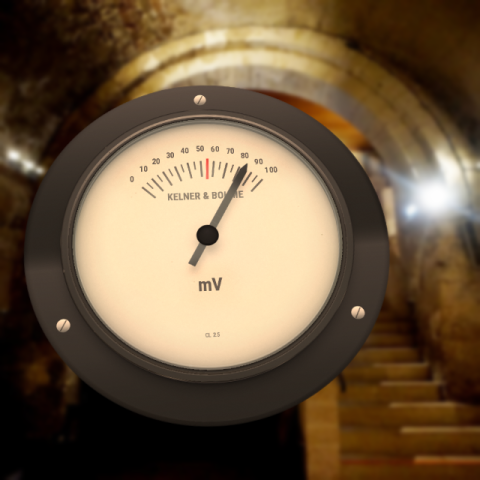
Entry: 85 mV
